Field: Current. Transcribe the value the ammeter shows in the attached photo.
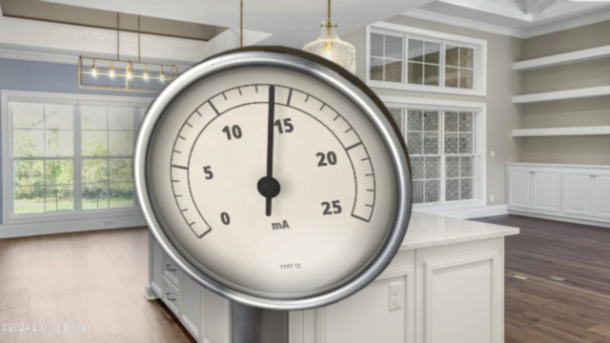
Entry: 14 mA
